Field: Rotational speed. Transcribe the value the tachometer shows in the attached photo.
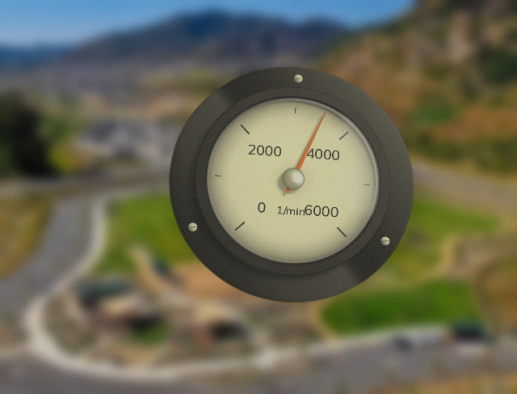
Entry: 3500 rpm
